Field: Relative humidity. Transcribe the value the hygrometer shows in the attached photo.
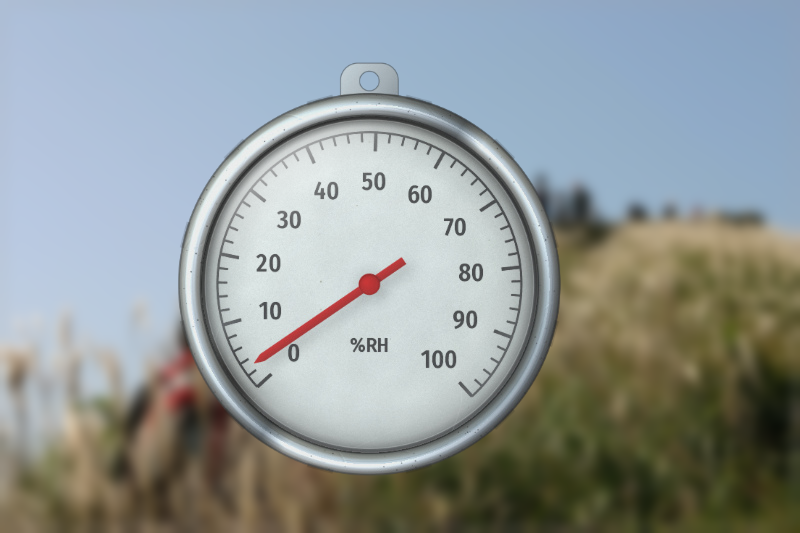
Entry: 3 %
